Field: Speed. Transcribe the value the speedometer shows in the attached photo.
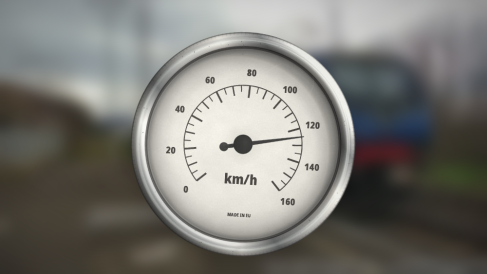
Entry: 125 km/h
